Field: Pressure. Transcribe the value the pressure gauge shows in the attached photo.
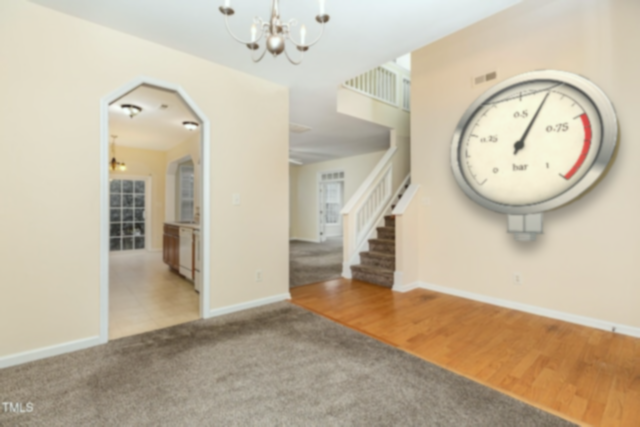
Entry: 0.6 bar
